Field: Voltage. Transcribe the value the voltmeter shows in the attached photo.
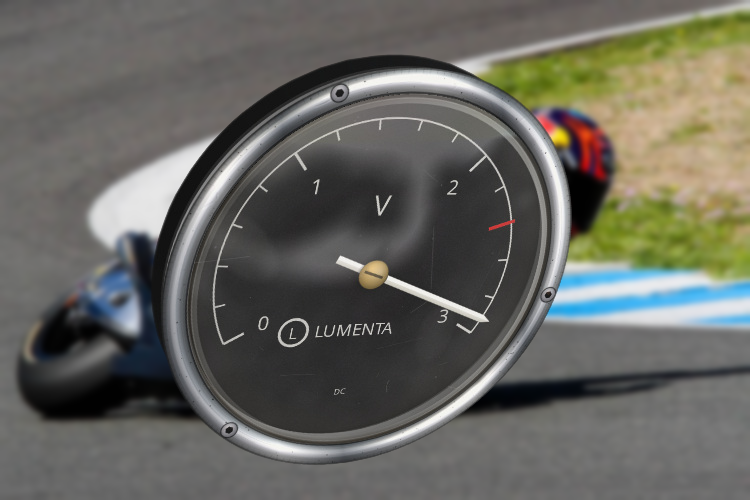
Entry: 2.9 V
